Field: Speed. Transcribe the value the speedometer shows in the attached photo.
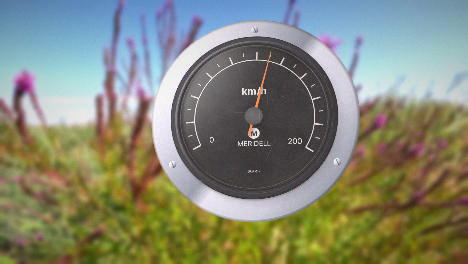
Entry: 110 km/h
